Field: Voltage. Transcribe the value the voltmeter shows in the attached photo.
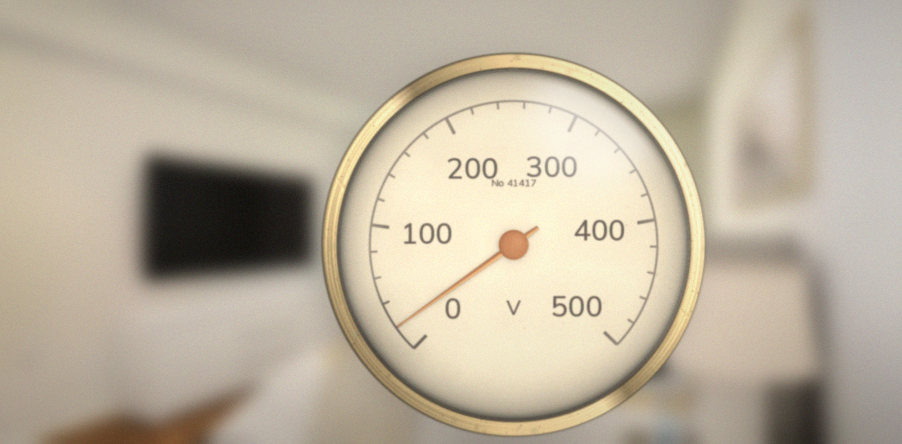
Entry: 20 V
